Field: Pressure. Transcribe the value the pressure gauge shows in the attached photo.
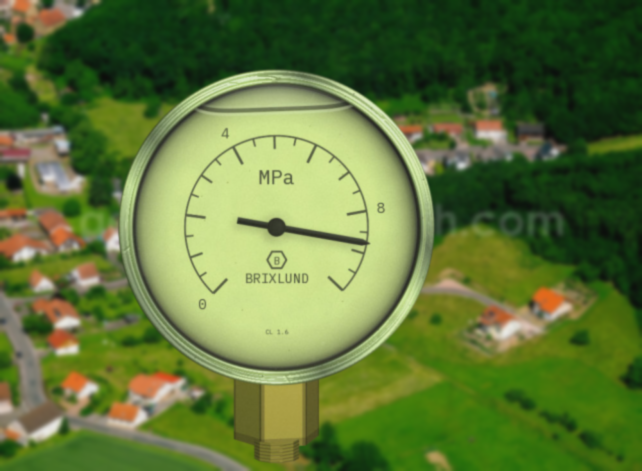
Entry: 8.75 MPa
